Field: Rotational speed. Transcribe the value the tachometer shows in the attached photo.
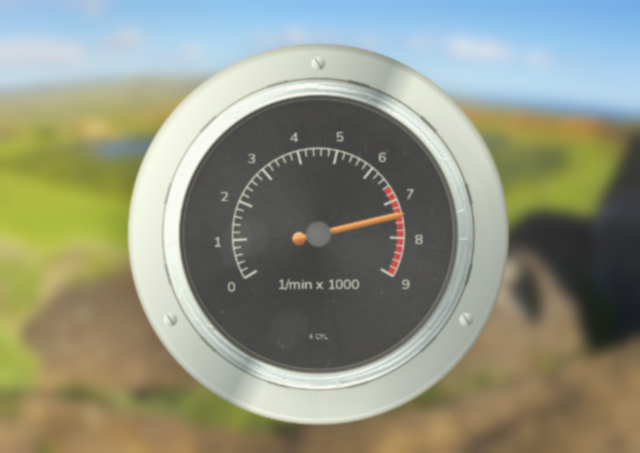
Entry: 7400 rpm
